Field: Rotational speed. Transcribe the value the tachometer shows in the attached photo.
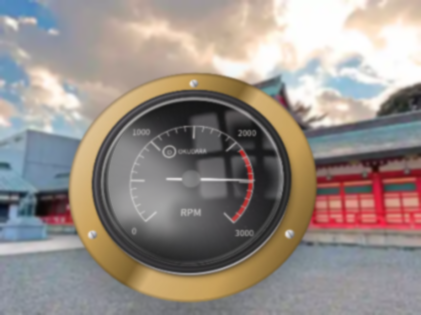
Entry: 2500 rpm
